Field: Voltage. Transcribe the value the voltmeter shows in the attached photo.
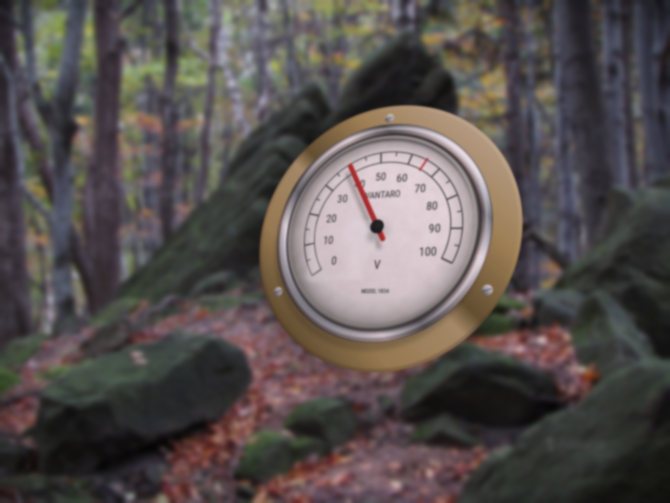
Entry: 40 V
